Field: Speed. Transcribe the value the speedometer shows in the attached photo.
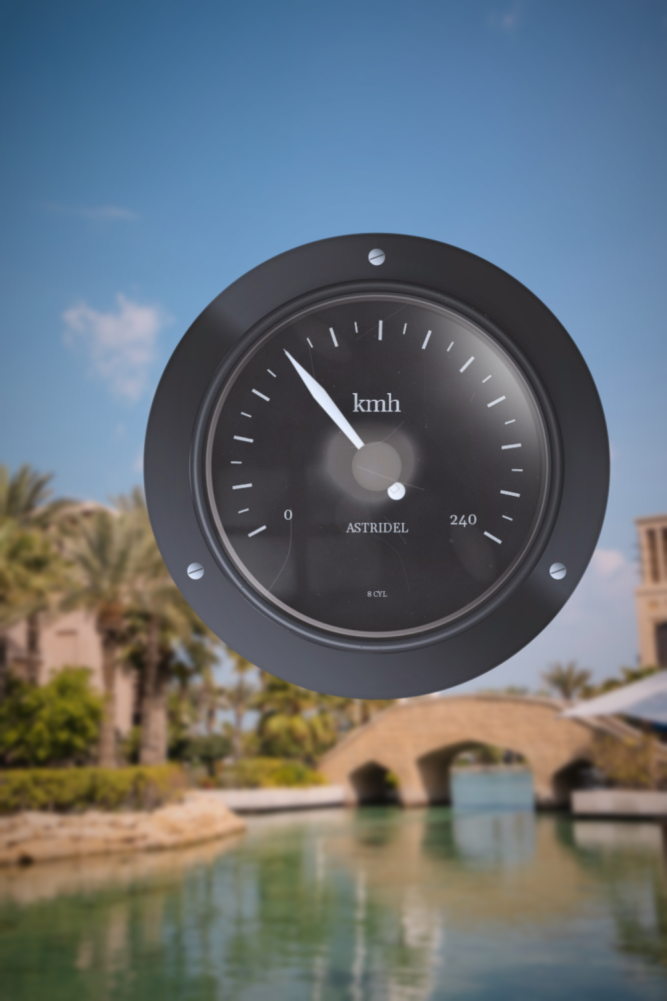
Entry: 80 km/h
